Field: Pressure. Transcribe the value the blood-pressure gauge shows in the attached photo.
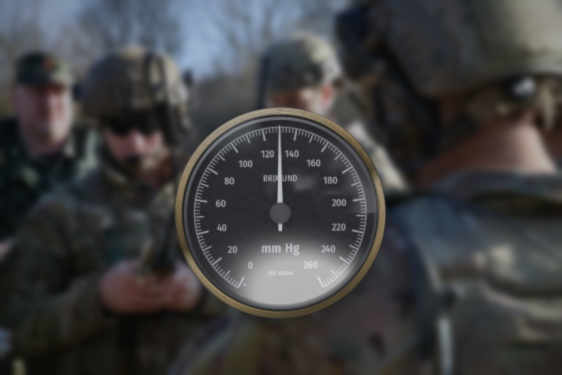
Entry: 130 mmHg
